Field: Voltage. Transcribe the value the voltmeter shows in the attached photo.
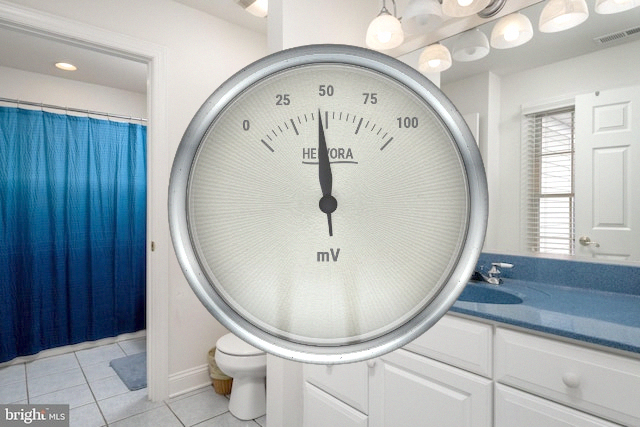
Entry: 45 mV
